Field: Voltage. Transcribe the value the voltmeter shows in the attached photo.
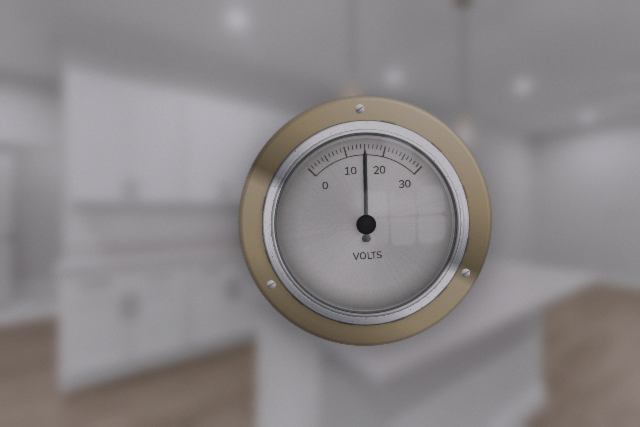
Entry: 15 V
